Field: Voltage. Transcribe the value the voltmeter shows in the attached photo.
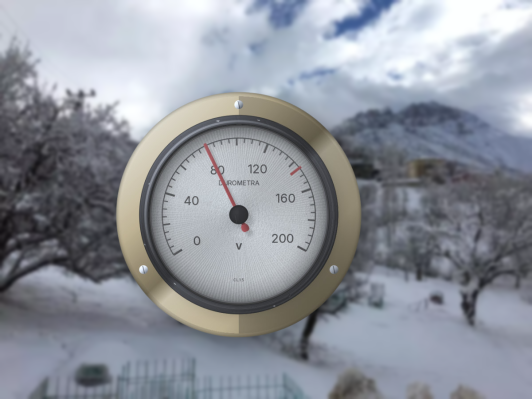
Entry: 80 V
